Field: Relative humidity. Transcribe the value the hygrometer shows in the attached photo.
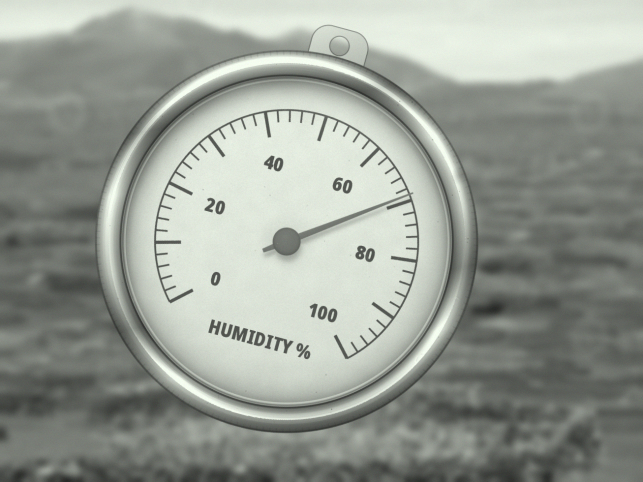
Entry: 69 %
